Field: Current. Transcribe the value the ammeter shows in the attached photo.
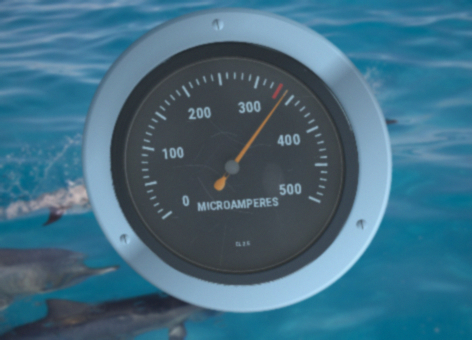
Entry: 340 µA
